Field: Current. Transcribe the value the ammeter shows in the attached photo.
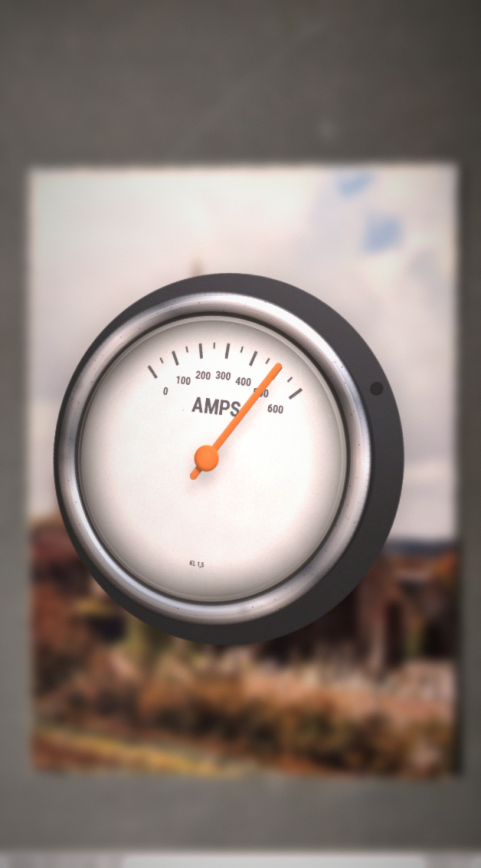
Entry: 500 A
